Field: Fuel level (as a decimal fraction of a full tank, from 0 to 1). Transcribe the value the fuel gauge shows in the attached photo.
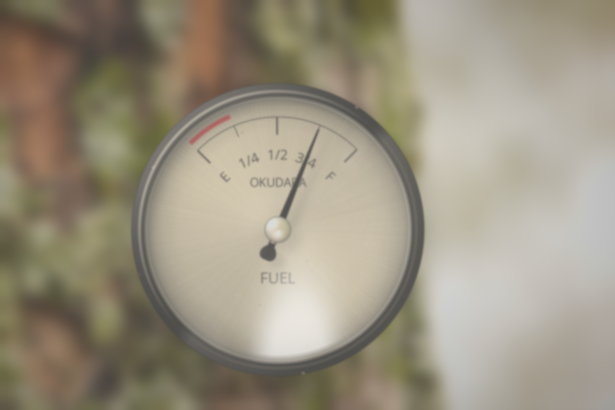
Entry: 0.75
